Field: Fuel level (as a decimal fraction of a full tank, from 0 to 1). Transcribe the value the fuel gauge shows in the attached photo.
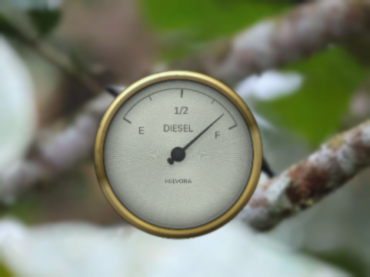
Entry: 0.875
